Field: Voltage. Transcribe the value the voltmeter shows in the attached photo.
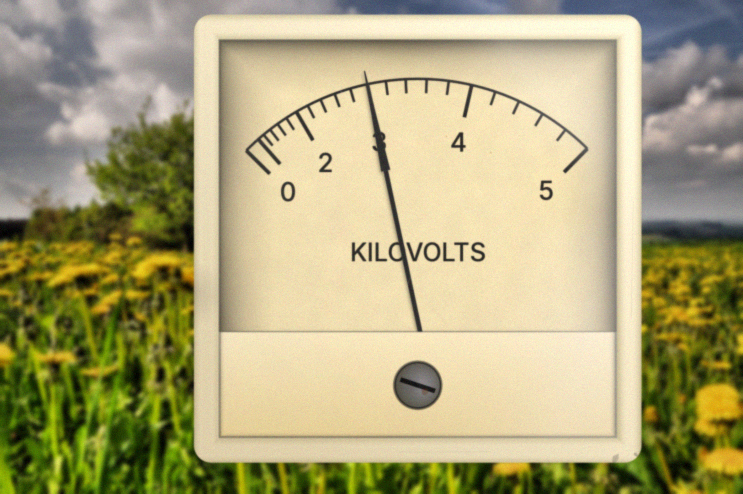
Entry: 3 kV
